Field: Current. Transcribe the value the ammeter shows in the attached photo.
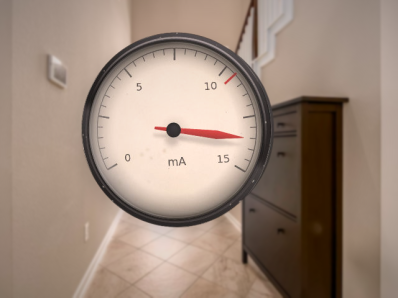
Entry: 13.5 mA
